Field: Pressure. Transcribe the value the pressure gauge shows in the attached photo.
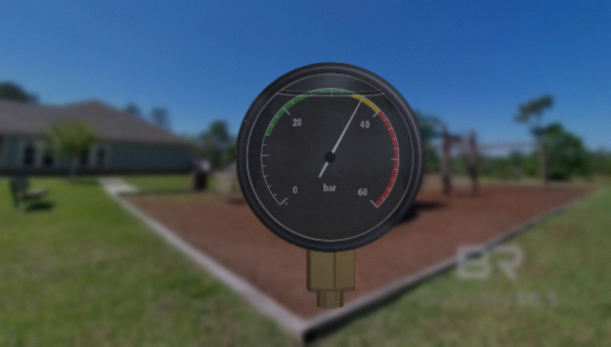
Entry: 36 bar
